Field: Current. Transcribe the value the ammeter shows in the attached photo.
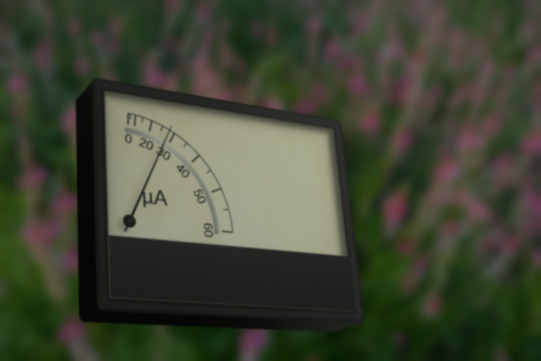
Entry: 27.5 µA
